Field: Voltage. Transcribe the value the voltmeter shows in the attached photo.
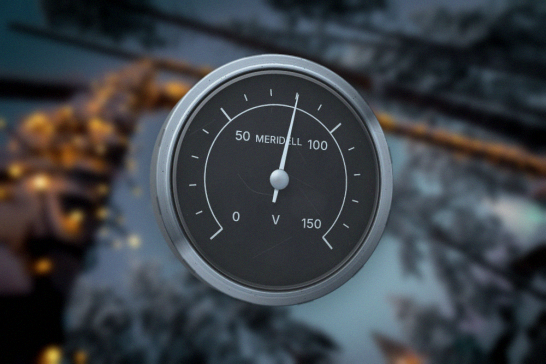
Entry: 80 V
